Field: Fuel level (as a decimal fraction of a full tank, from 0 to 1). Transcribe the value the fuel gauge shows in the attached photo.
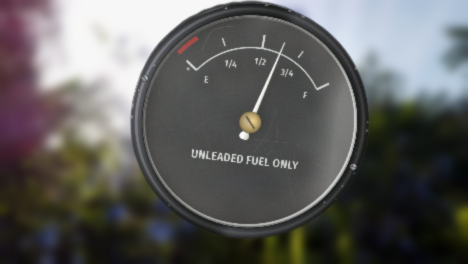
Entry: 0.625
